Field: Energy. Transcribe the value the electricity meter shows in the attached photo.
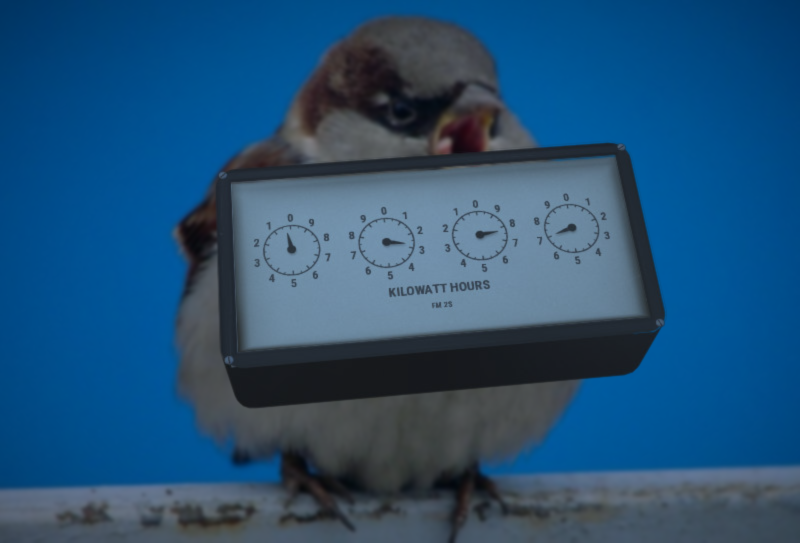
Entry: 277 kWh
